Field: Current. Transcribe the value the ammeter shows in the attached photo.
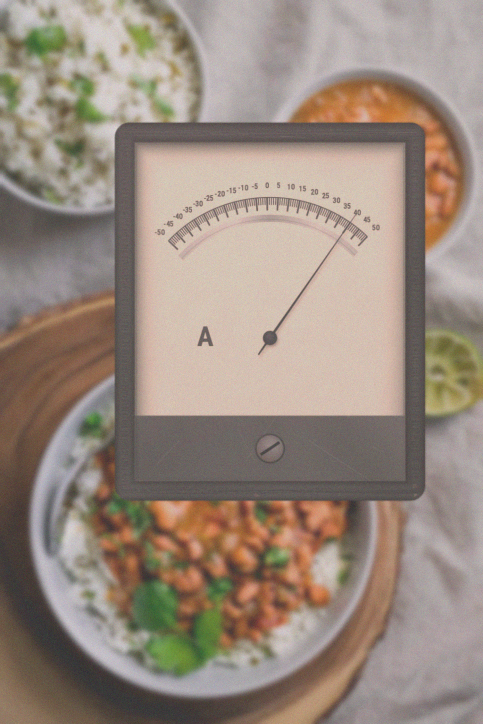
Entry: 40 A
